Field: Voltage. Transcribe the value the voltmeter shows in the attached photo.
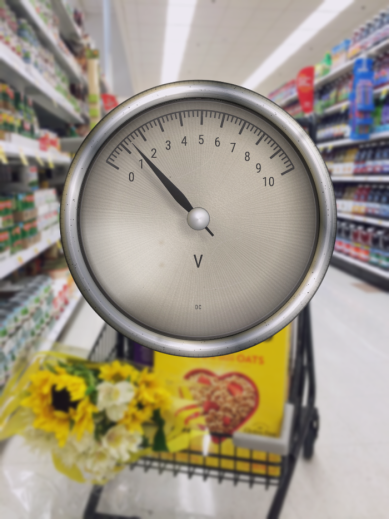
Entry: 1.4 V
